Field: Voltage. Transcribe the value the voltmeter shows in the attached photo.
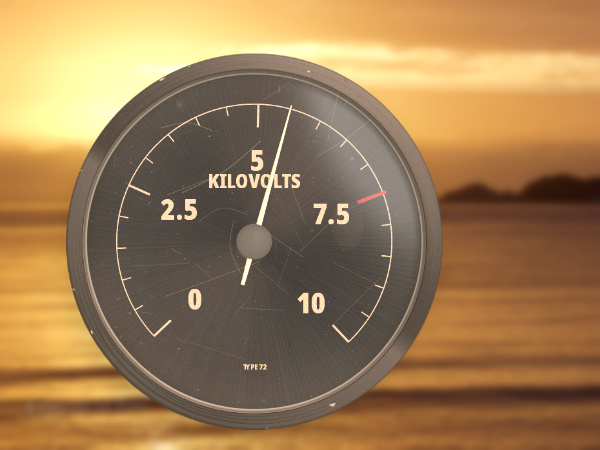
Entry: 5.5 kV
